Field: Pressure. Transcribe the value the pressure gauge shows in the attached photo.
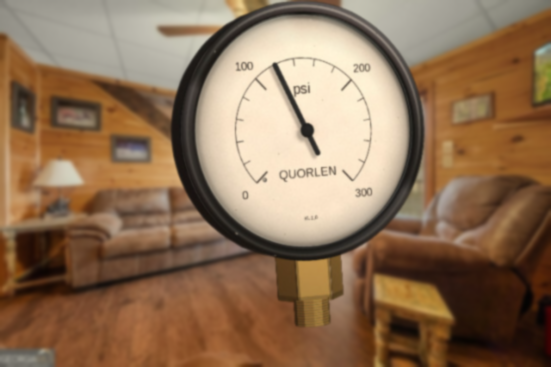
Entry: 120 psi
